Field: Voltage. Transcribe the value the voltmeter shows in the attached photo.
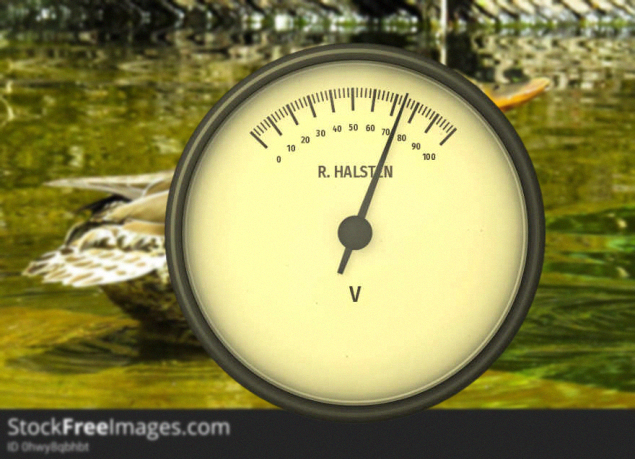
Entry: 74 V
